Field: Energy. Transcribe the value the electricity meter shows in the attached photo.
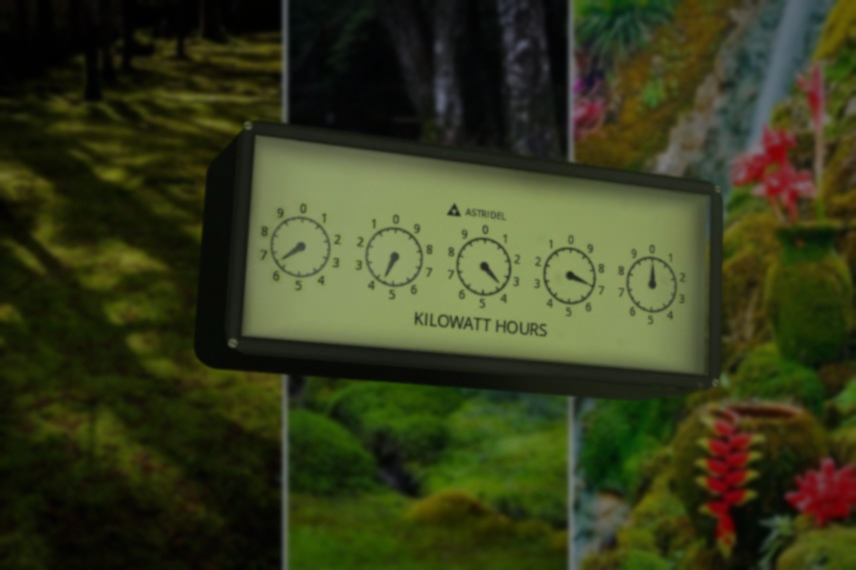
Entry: 64370 kWh
